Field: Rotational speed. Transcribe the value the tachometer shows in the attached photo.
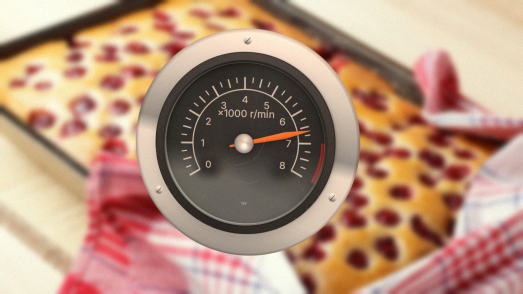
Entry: 6625 rpm
